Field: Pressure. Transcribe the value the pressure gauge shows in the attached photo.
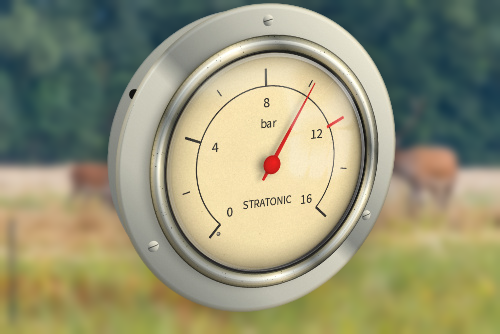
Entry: 10 bar
